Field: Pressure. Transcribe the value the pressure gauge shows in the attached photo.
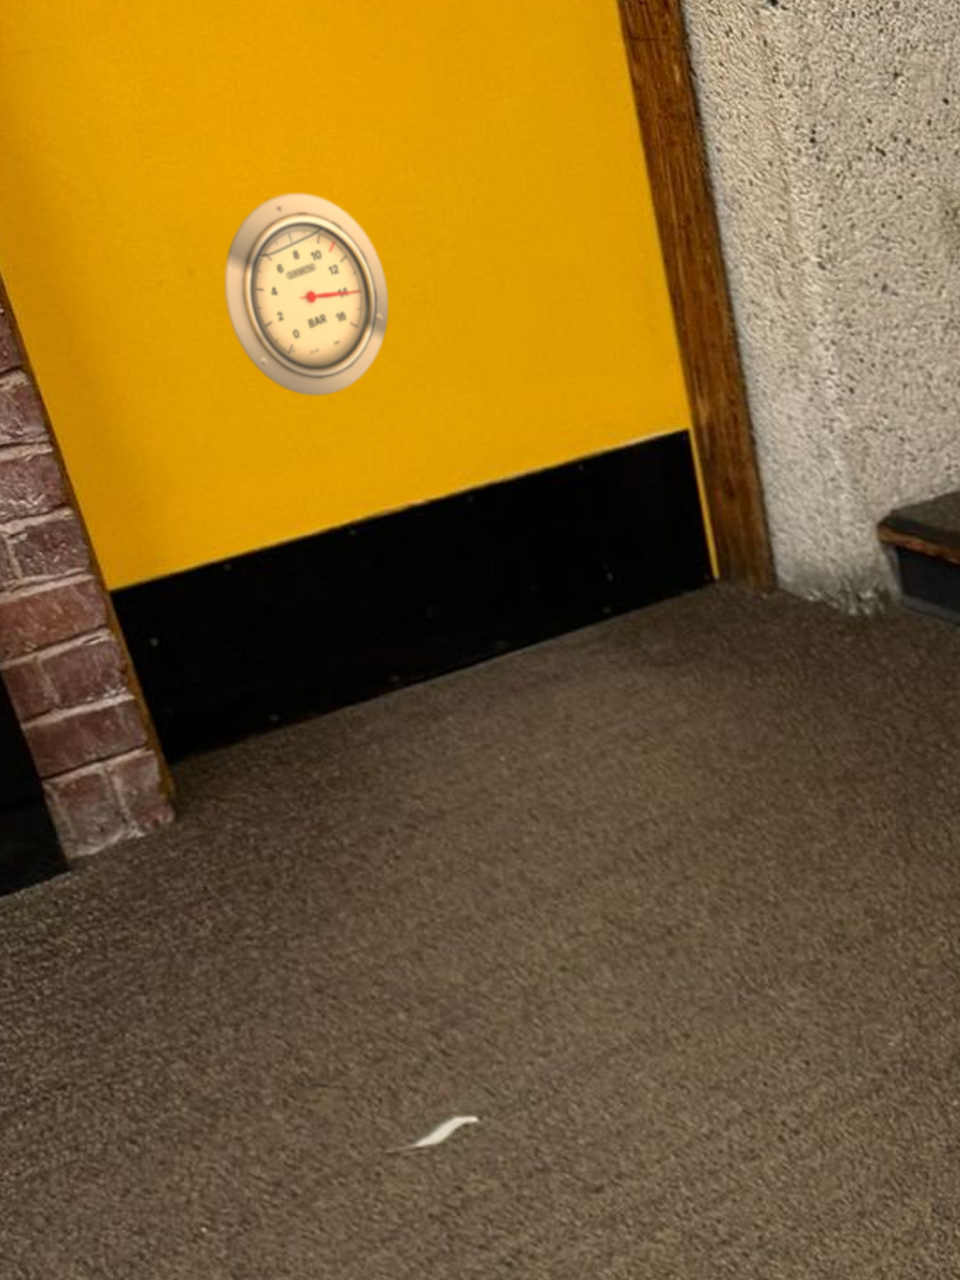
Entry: 14 bar
